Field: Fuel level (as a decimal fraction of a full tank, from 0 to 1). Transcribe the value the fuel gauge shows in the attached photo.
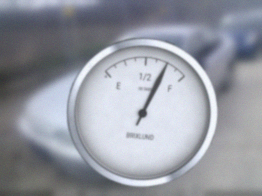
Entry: 0.75
